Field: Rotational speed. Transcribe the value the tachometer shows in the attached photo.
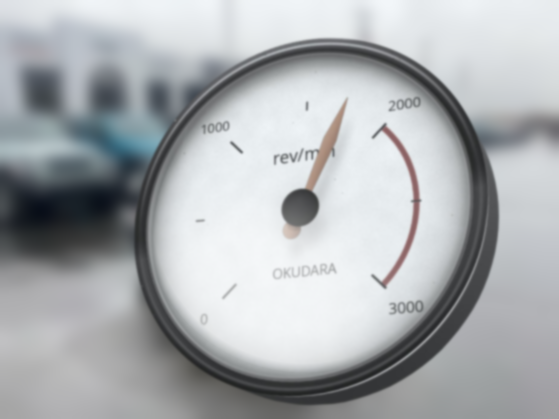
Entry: 1750 rpm
